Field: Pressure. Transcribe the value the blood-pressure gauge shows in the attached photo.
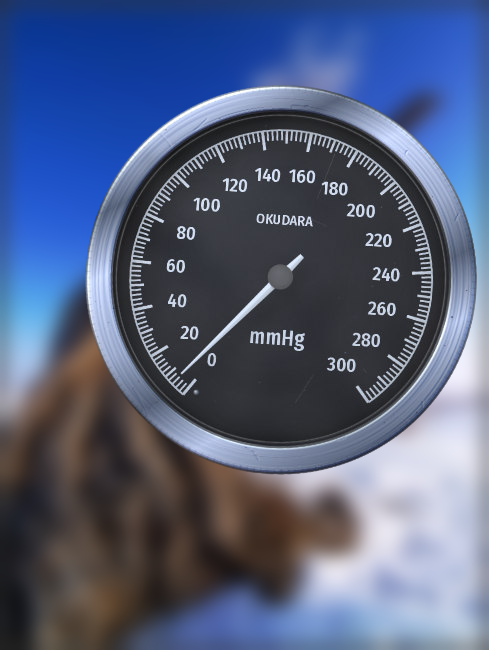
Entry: 6 mmHg
